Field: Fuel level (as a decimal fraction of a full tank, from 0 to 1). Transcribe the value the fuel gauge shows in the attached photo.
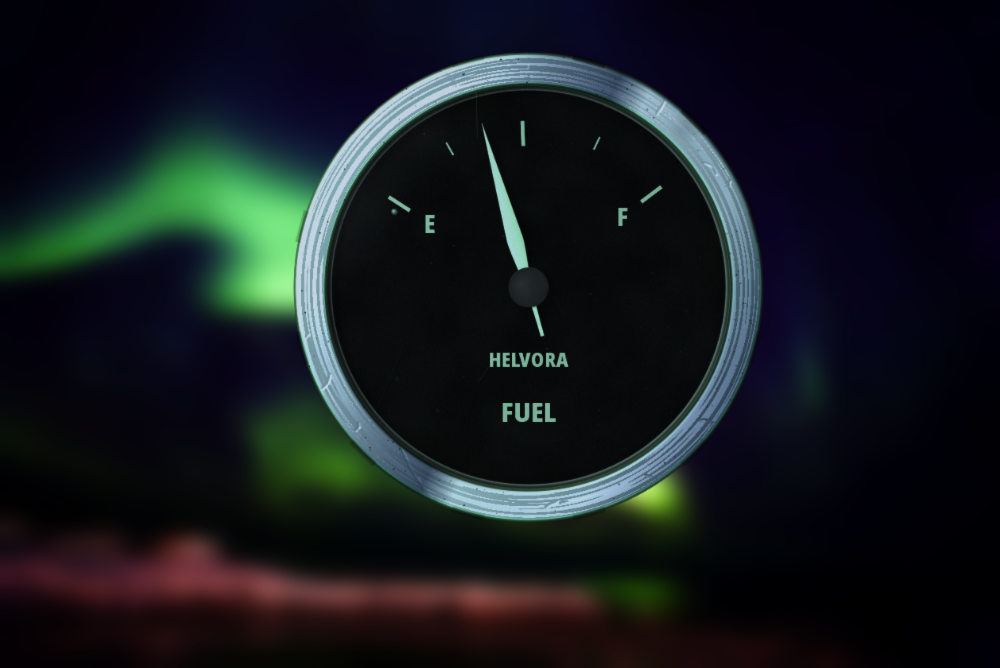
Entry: 0.375
